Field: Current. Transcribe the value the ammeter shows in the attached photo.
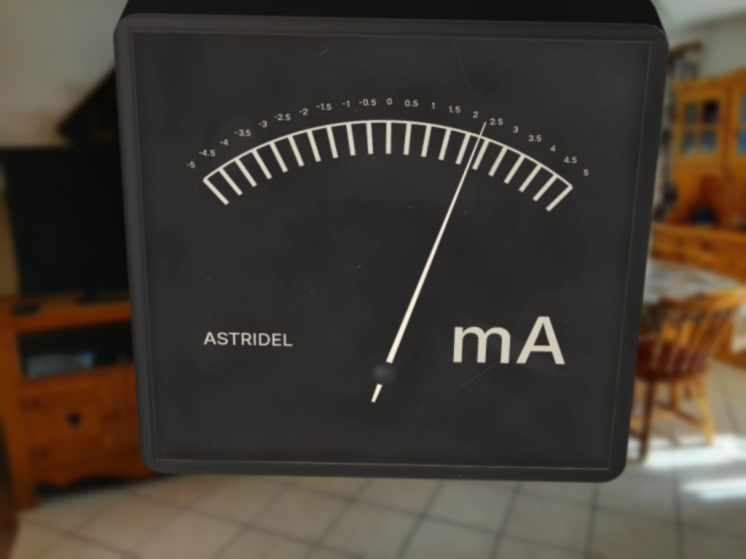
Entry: 2.25 mA
